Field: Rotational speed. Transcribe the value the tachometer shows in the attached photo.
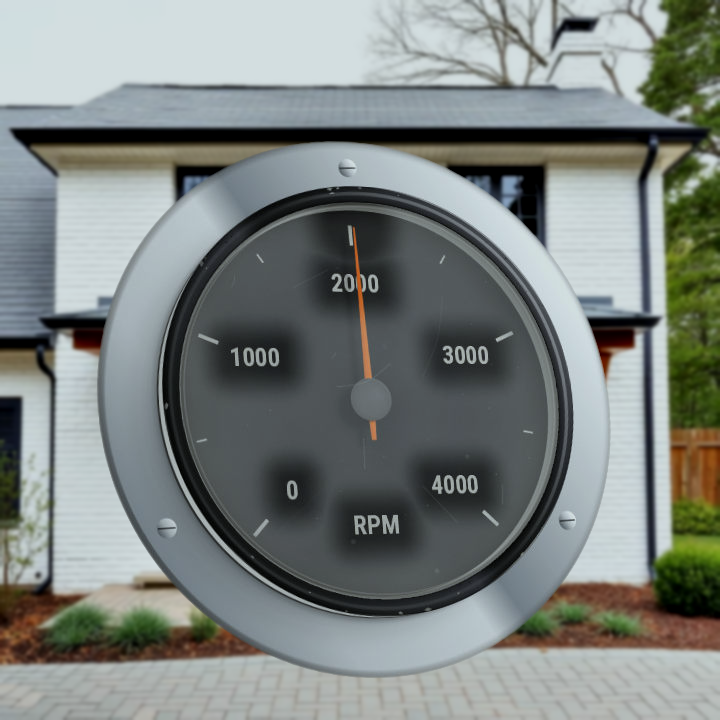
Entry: 2000 rpm
